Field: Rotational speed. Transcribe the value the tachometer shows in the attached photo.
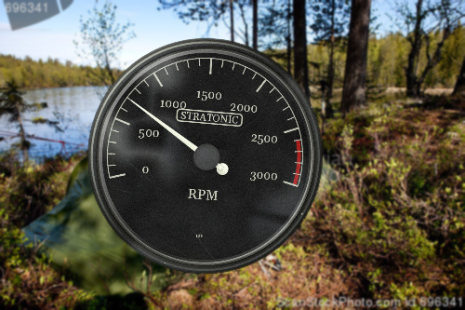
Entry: 700 rpm
